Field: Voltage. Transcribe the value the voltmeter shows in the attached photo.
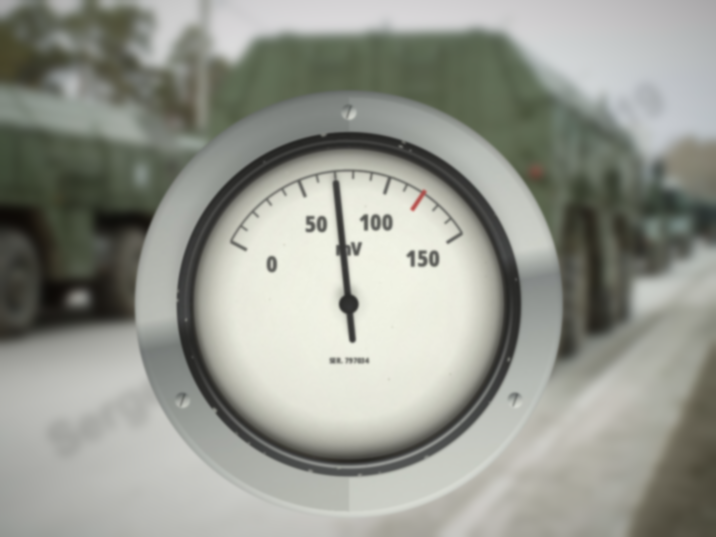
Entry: 70 mV
